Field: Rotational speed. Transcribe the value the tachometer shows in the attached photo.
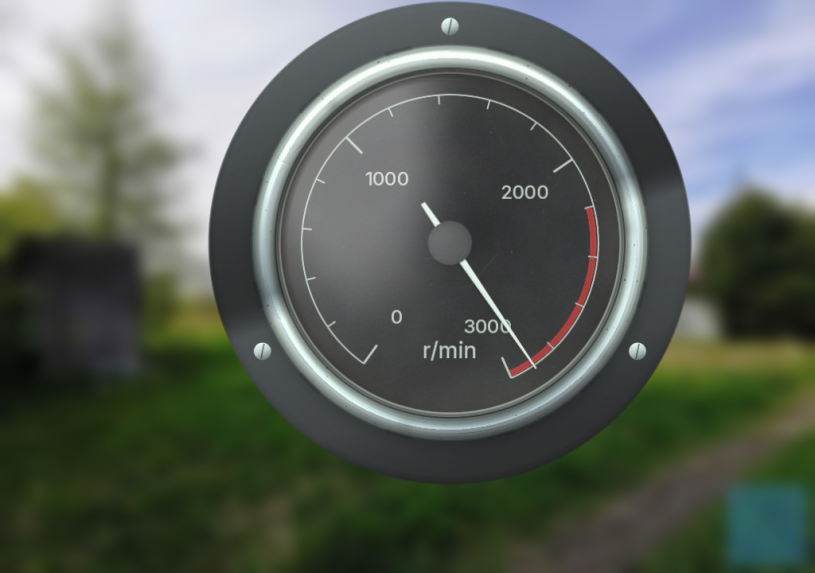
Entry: 2900 rpm
